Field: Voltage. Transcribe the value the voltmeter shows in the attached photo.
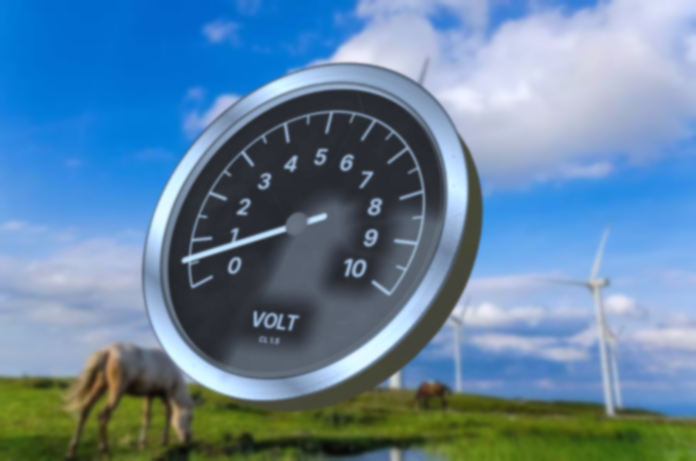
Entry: 0.5 V
